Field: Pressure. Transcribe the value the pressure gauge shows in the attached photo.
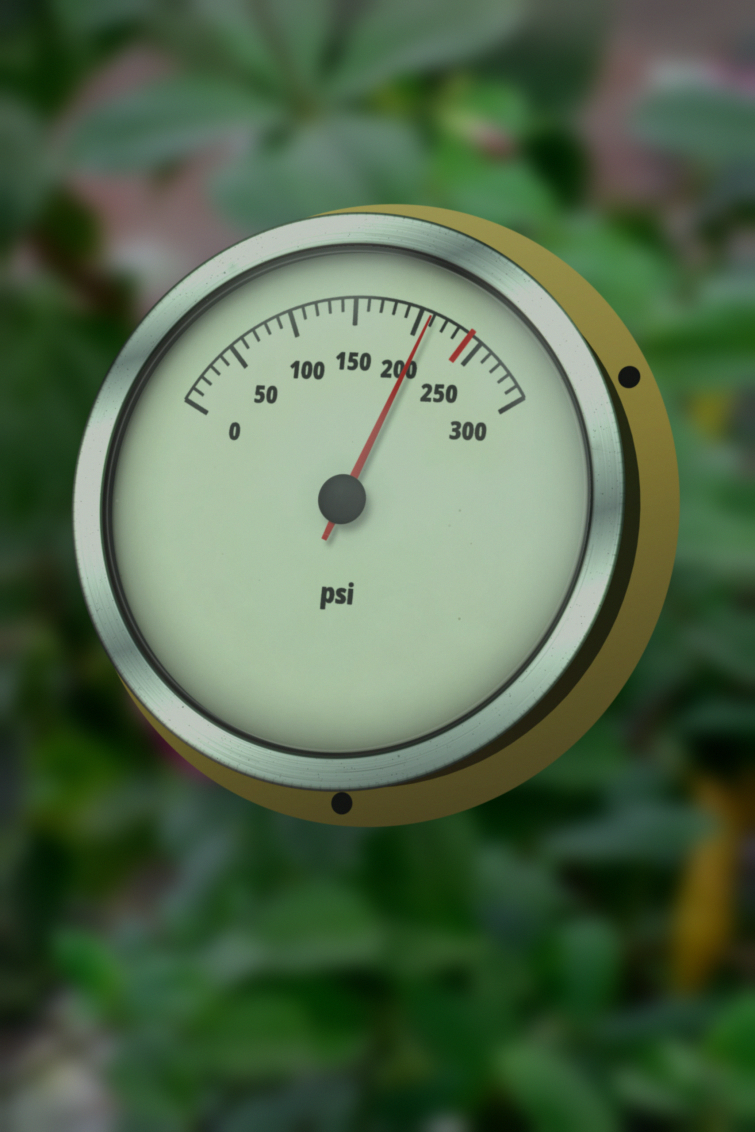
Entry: 210 psi
